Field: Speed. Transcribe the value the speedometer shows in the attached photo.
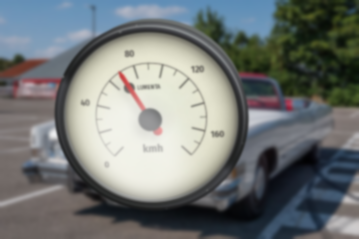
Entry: 70 km/h
